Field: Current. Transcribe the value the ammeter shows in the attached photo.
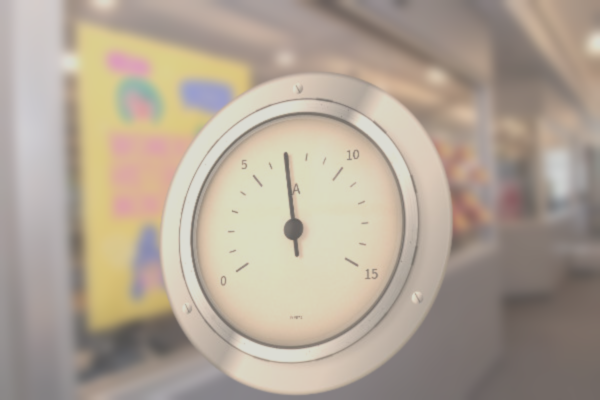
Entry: 7 A
